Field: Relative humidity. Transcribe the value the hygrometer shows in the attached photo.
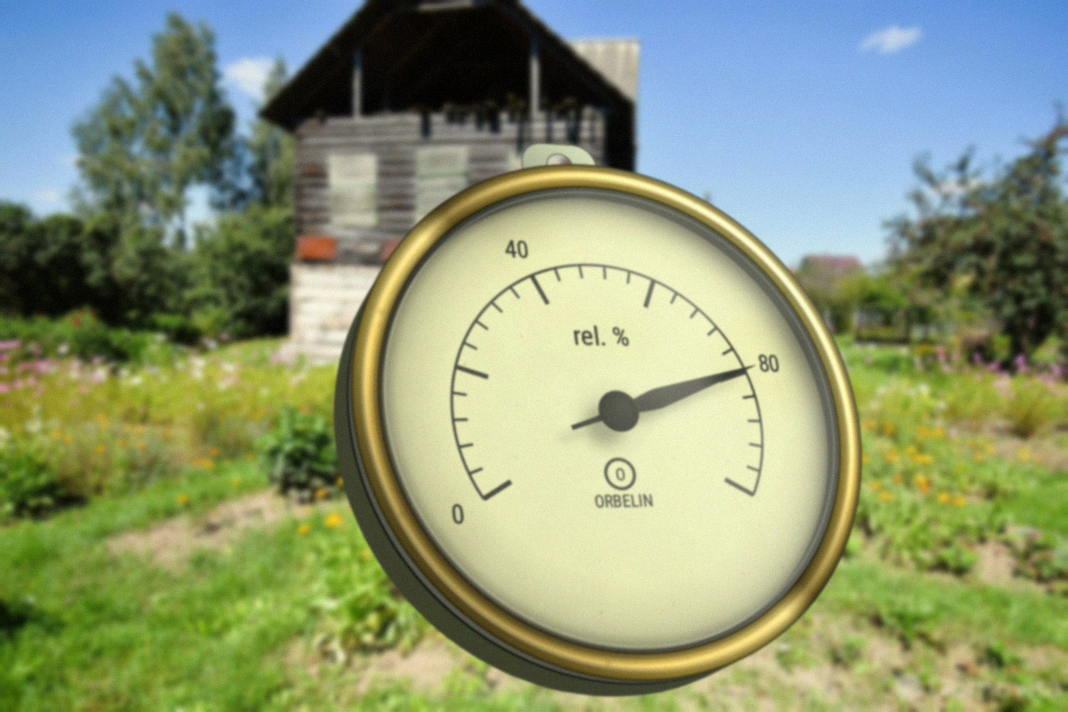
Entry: 80 %
